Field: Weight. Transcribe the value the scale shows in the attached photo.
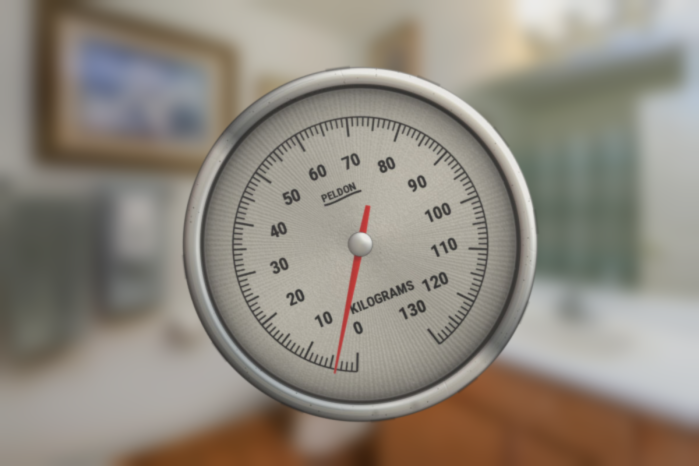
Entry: 4 kg
